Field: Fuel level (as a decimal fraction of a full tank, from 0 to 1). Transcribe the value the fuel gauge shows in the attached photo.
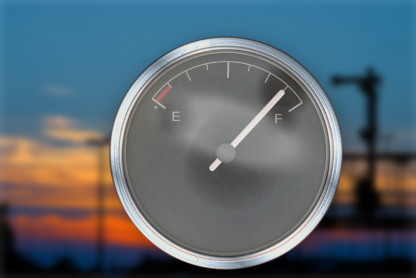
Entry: 0.875
